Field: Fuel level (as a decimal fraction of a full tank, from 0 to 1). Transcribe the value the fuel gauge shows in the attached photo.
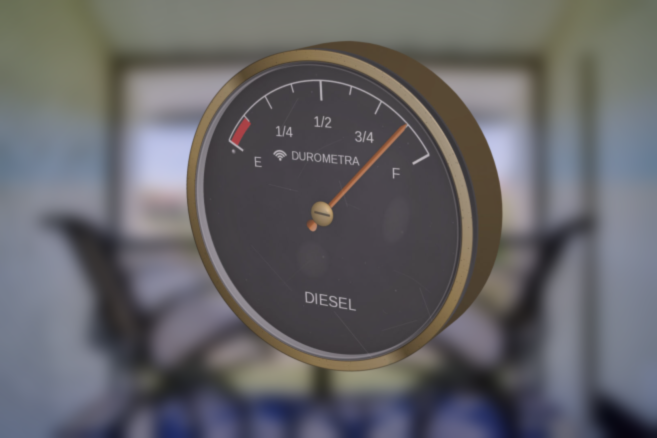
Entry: 0.875
